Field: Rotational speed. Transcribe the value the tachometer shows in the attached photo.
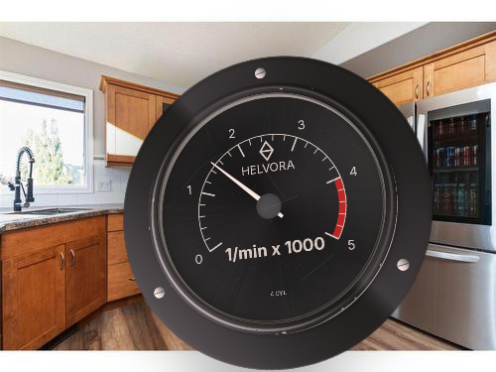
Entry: 1500 rpm
